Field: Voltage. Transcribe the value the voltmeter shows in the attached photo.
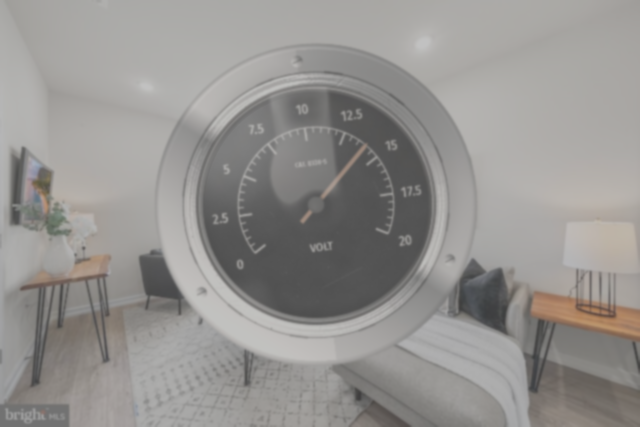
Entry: 14 V
